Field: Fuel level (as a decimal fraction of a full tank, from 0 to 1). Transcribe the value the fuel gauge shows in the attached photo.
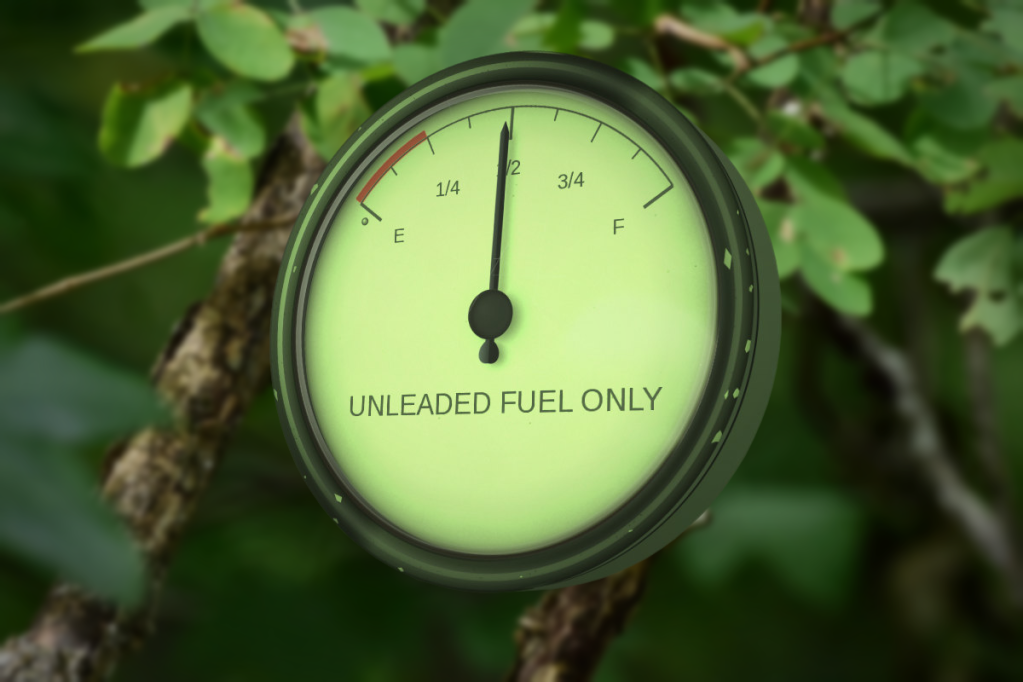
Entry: 0.5
